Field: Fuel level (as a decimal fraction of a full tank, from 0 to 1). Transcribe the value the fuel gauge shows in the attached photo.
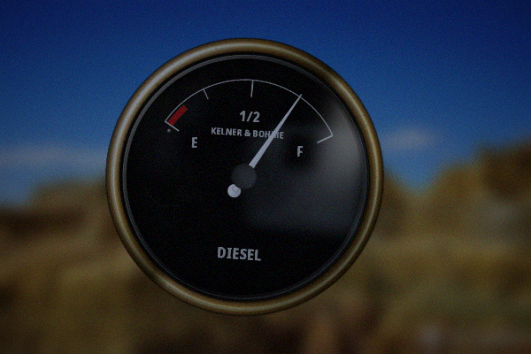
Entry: 0.75
